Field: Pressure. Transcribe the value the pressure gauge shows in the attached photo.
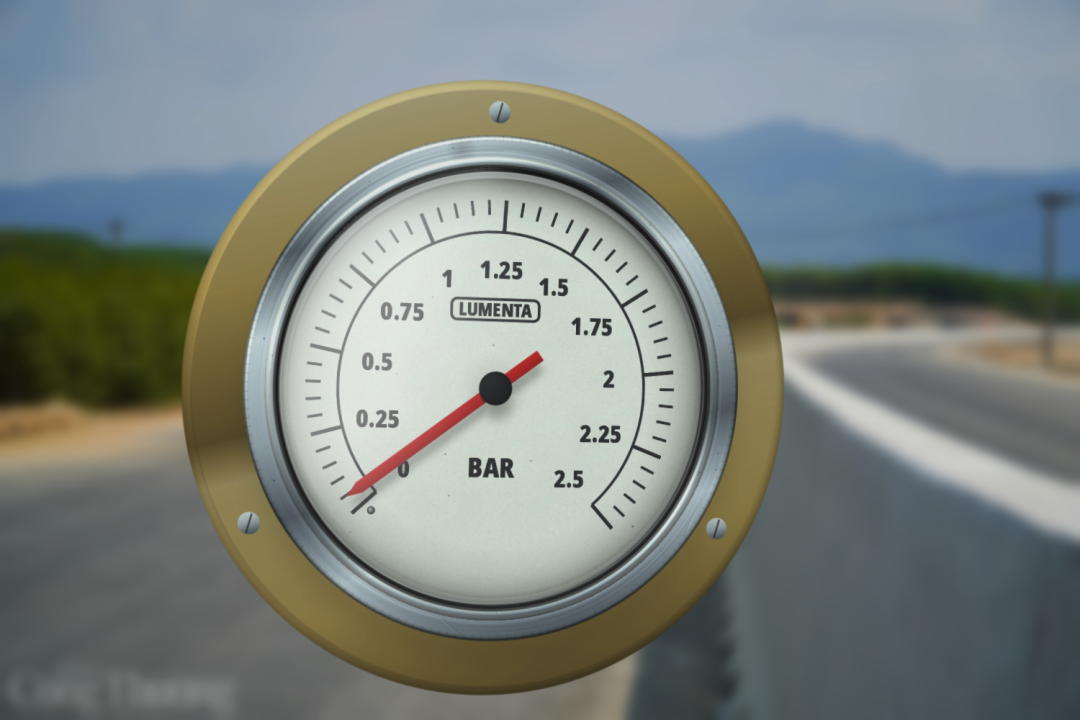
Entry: 0.05 bar
